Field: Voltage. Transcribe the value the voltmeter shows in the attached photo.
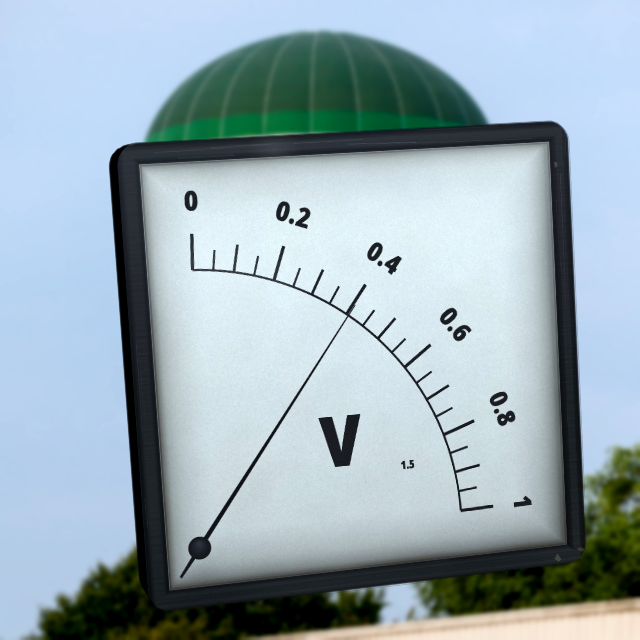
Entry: 0.4 V
